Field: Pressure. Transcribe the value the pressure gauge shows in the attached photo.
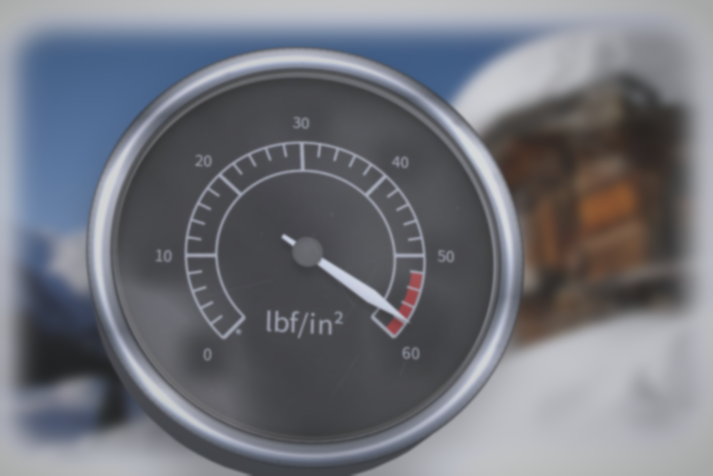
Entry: 58 psi
